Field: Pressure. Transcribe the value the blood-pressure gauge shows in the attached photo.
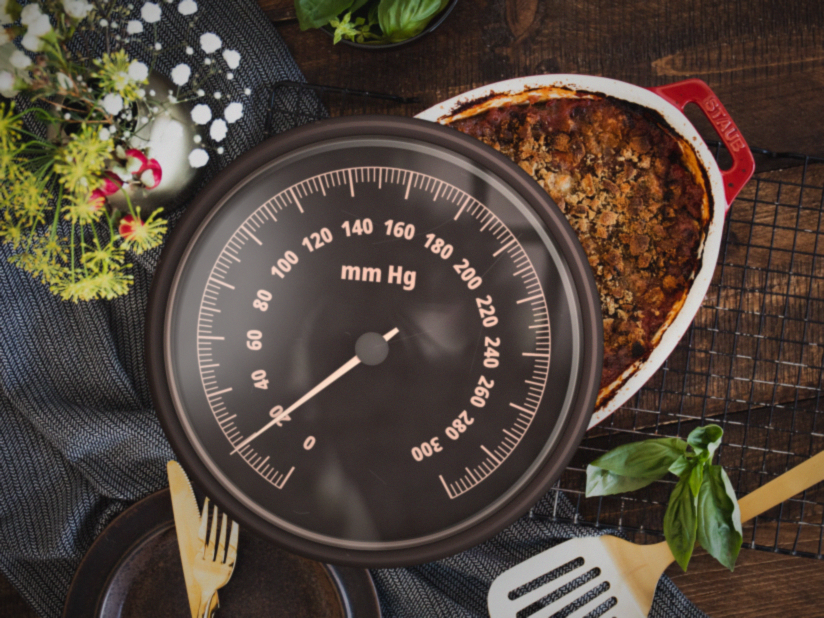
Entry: 20 mmHg
